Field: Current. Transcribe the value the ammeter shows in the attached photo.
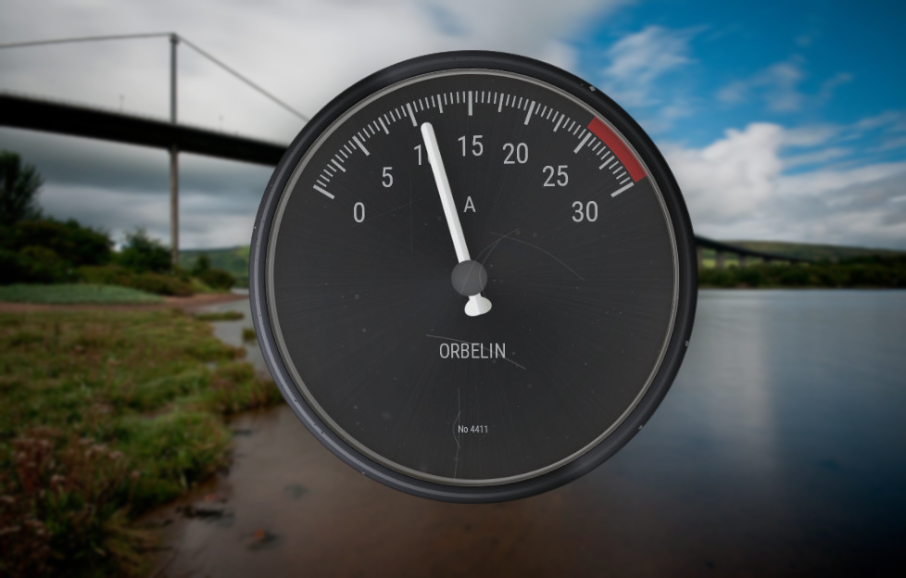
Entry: 11 A
